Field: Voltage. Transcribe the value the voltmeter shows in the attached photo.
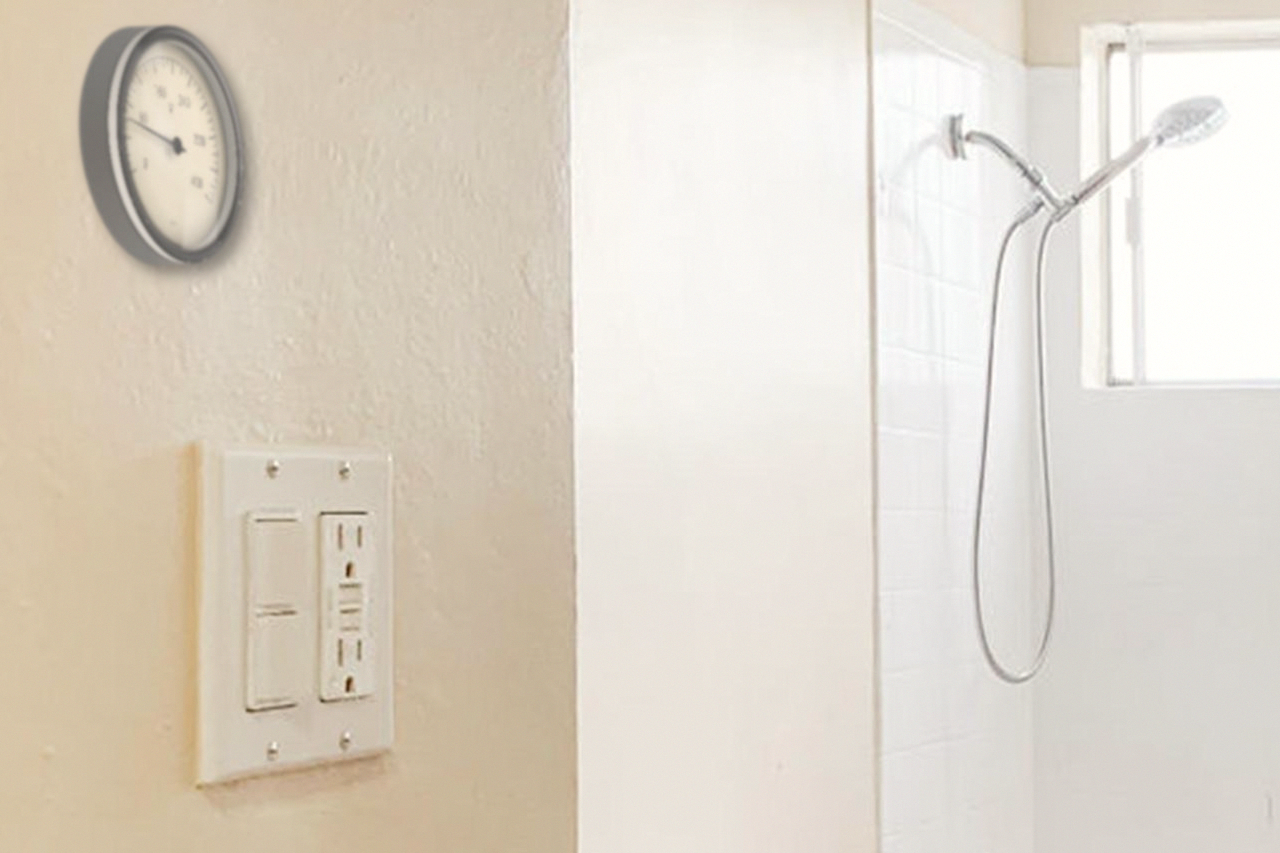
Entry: 60 V
